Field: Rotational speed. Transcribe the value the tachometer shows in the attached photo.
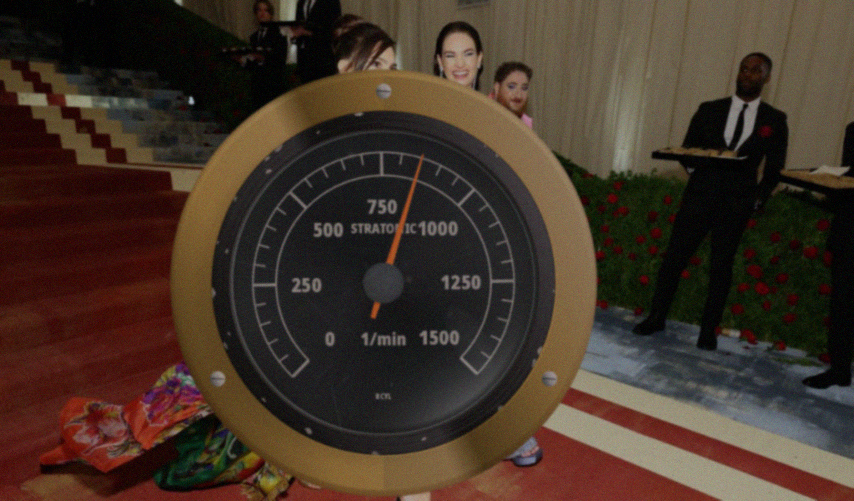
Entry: 850 rpm
